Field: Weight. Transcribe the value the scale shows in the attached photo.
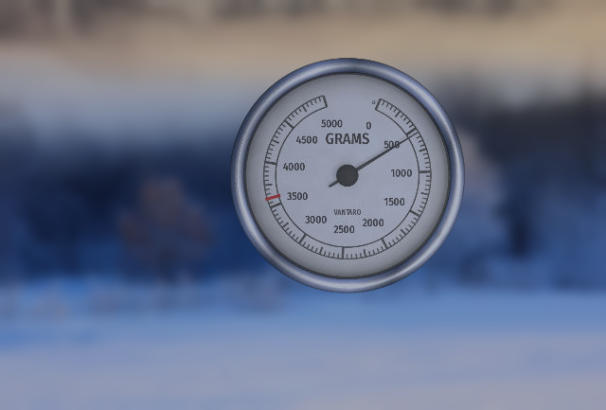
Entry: 550 g
